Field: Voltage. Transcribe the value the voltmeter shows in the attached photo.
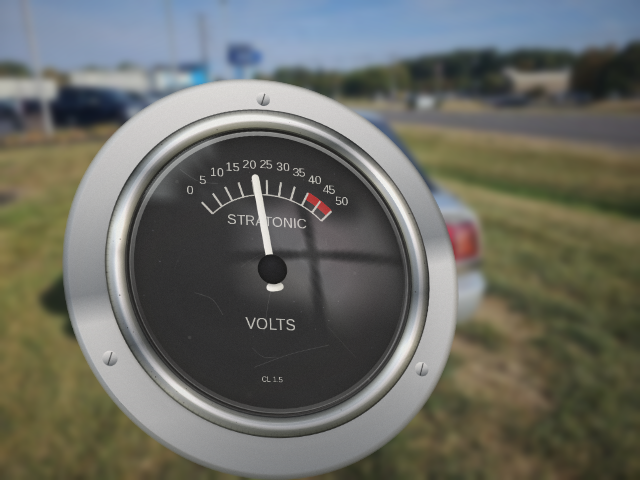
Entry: 20 V
